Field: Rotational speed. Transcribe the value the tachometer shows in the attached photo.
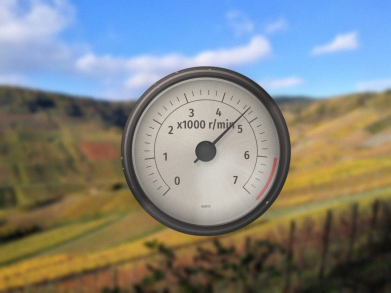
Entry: 4700 rpm
